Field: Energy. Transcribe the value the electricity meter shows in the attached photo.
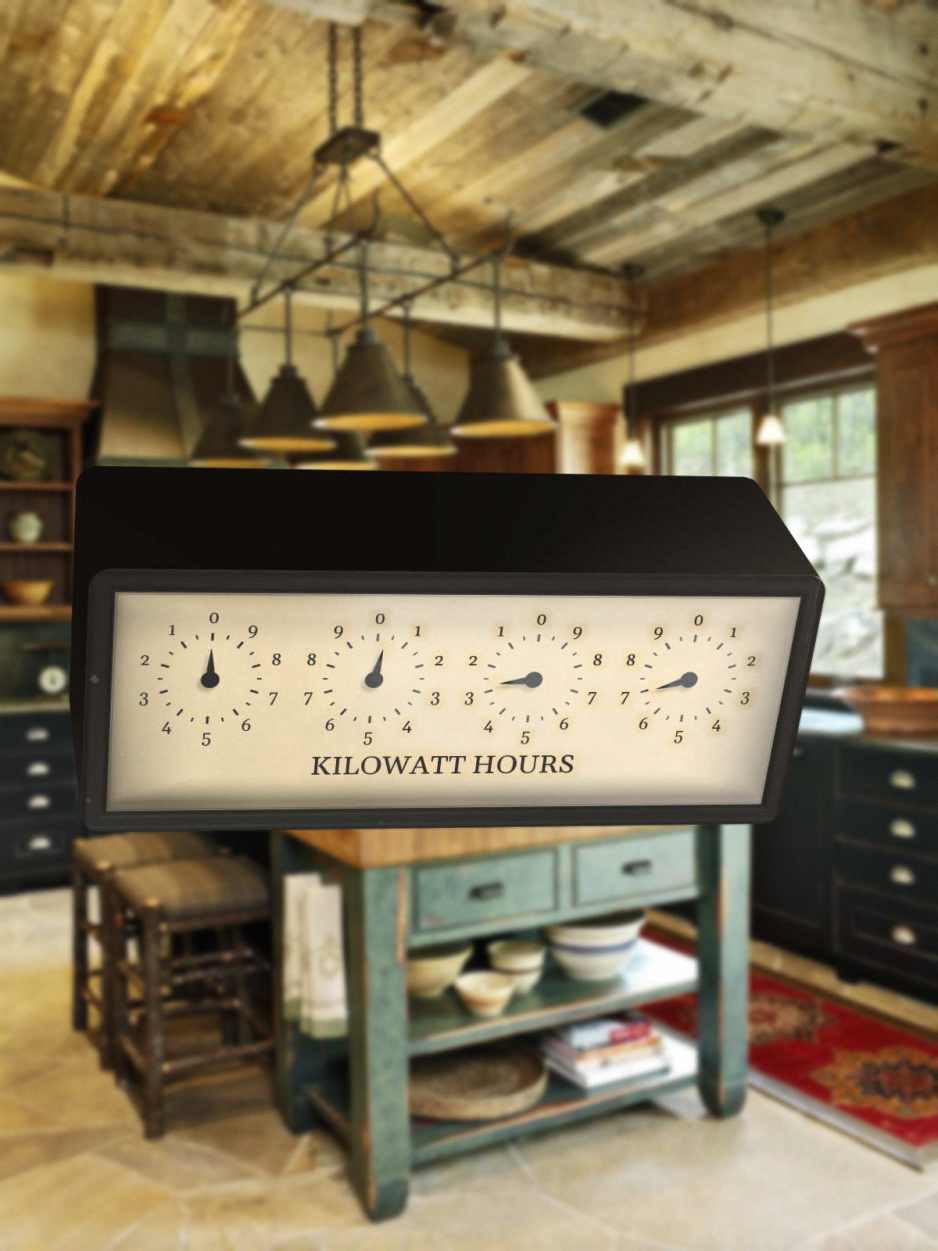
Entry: 27 kWh
